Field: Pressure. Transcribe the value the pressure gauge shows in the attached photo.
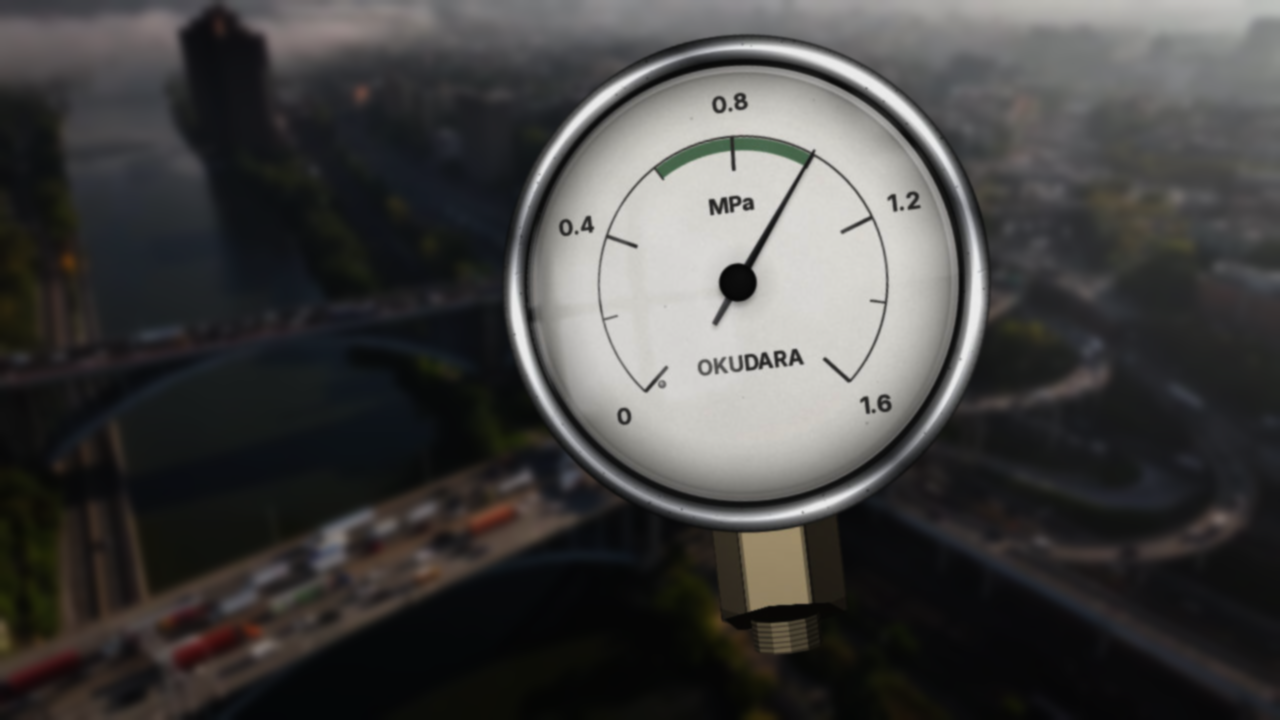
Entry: 1 MPa
